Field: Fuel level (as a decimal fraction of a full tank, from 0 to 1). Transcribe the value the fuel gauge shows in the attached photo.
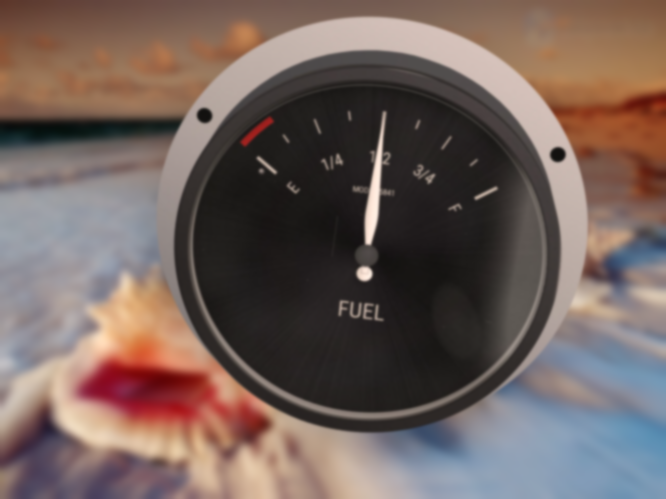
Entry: 0.5
